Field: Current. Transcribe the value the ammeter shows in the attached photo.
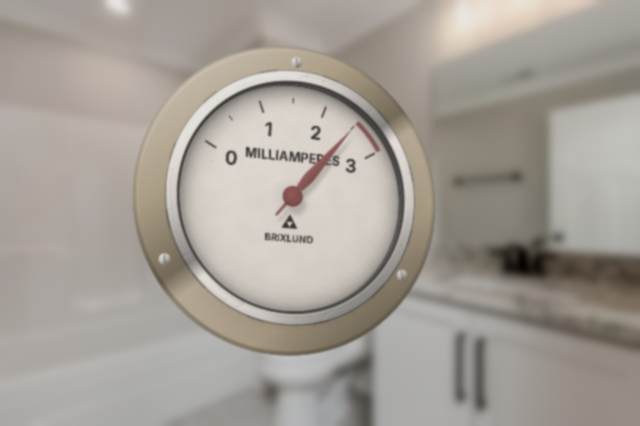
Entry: 2.5 mA
